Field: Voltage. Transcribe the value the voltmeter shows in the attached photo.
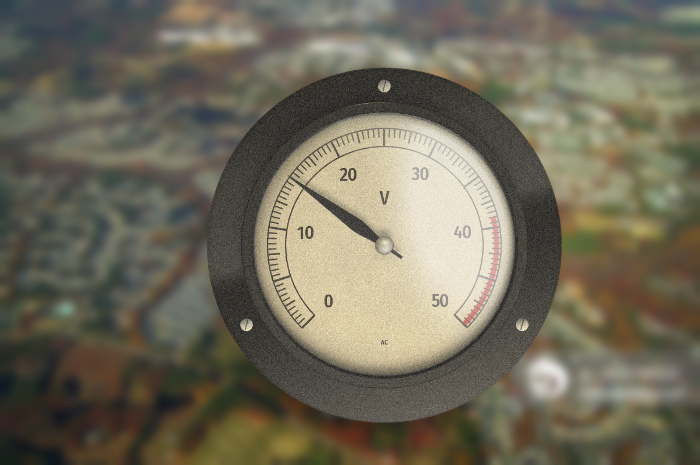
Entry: 15 V
